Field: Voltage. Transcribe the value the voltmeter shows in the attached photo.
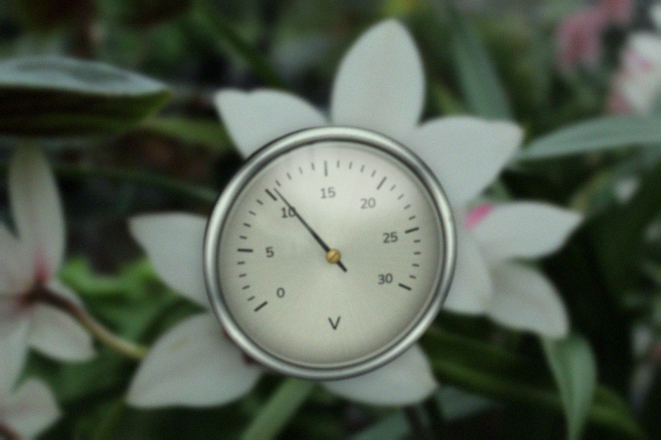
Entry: 10.5 V
